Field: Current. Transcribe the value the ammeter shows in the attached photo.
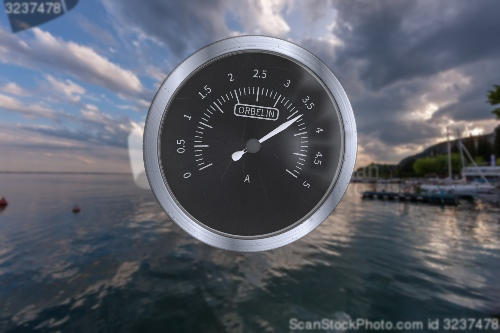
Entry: 3.6 A
